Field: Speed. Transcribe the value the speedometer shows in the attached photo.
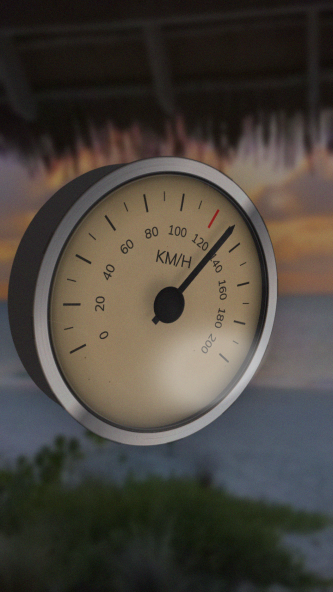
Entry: 130 km/h
